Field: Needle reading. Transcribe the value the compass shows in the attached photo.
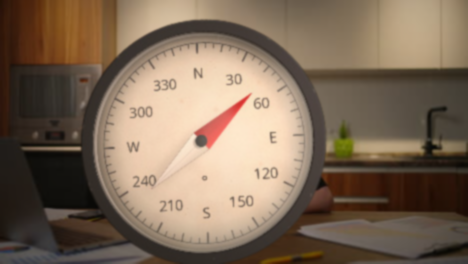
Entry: 50 °
